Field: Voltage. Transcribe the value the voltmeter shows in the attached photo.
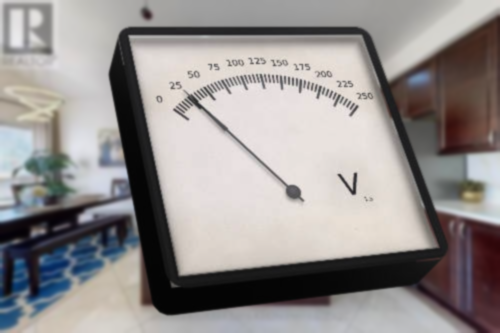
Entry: 25 V
